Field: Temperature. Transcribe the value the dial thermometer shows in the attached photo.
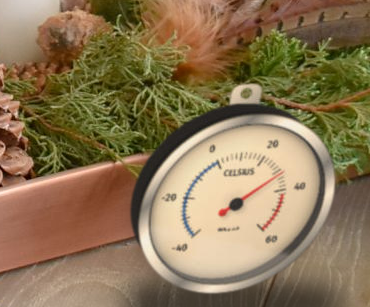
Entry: 30 °C
